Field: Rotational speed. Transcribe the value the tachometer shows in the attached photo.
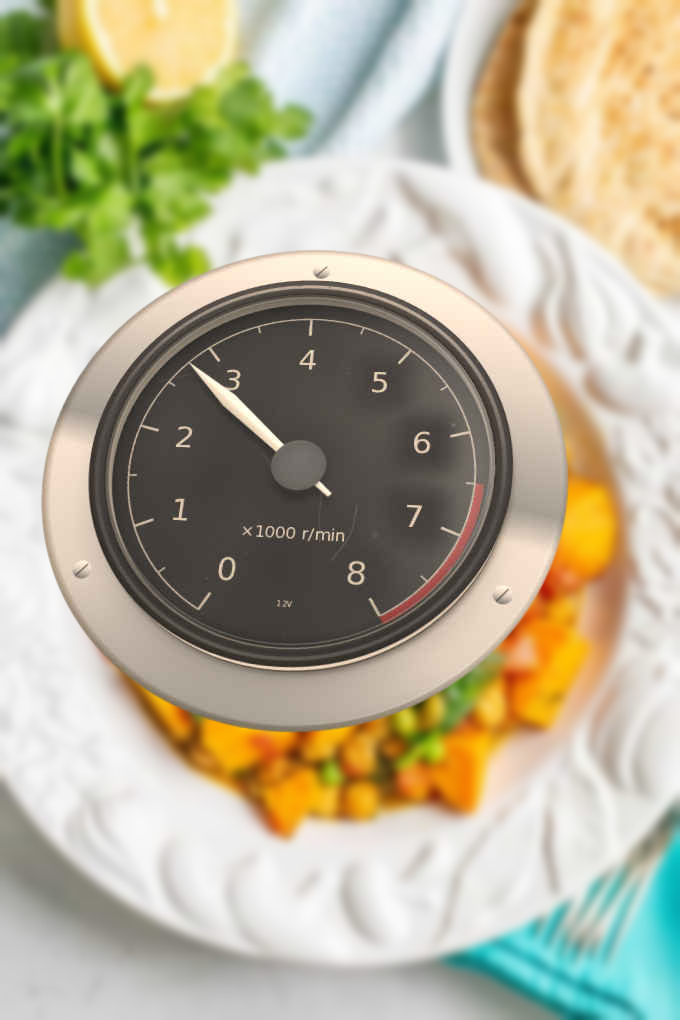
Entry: 2750 rpm
